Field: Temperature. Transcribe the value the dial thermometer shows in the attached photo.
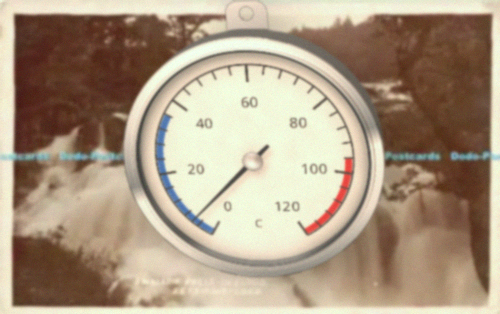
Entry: 6 °C
